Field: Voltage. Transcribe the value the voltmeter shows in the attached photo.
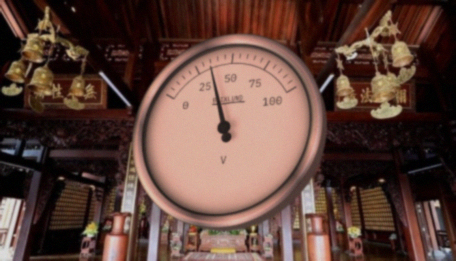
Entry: 35 V
